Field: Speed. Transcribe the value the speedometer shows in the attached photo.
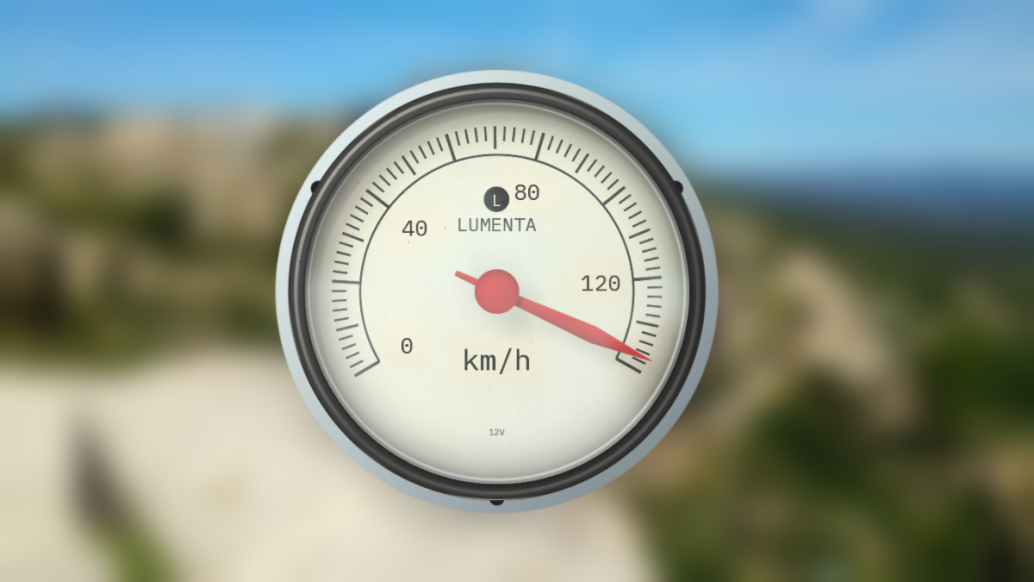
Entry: 137 km/h
